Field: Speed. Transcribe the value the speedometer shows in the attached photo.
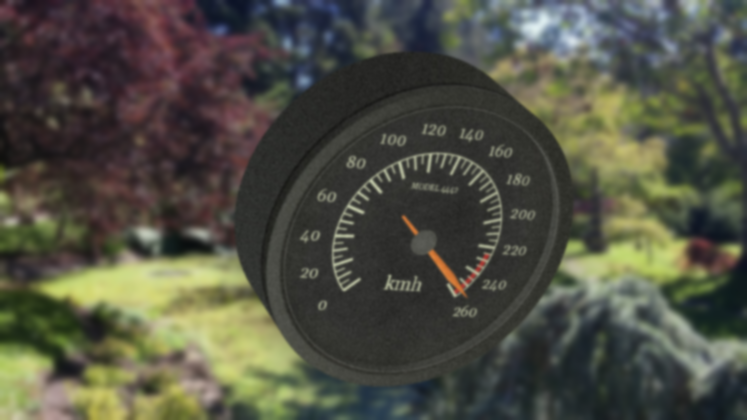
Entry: 255 km/h
